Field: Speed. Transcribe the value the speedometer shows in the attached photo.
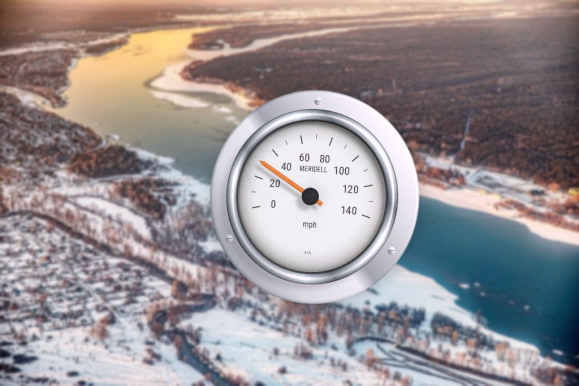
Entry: 30 mph
